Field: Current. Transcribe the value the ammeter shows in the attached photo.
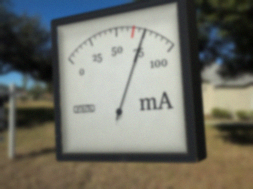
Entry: 75 mA
